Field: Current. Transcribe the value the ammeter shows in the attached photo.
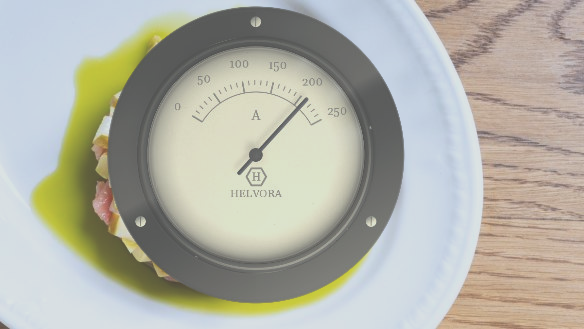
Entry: 210 A
